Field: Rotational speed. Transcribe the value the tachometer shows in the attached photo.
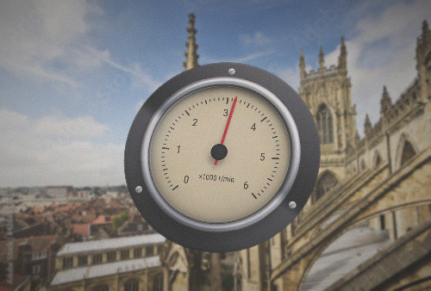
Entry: 3200 rpm
